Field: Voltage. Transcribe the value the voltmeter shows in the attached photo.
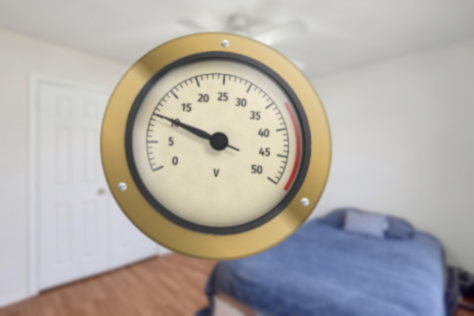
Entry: 10 V
